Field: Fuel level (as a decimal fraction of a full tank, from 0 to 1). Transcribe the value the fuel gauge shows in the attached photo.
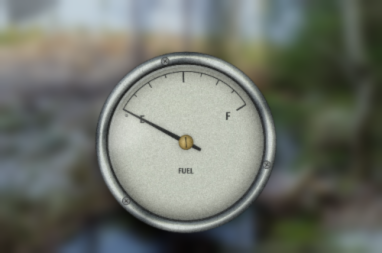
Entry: 0
